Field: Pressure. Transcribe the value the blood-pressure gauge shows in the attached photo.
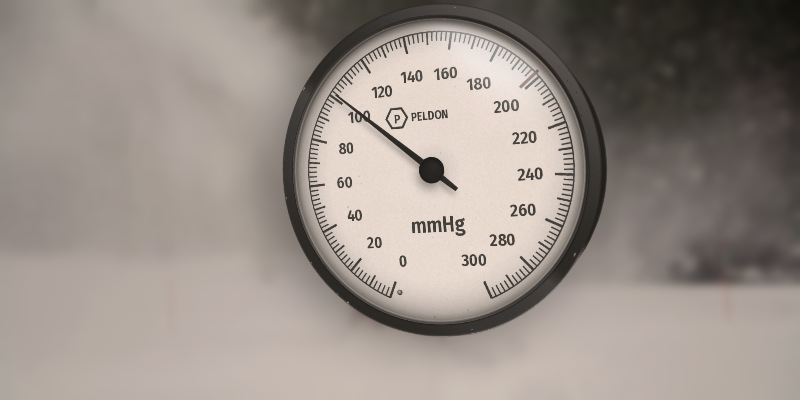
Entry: 102 mmHg
